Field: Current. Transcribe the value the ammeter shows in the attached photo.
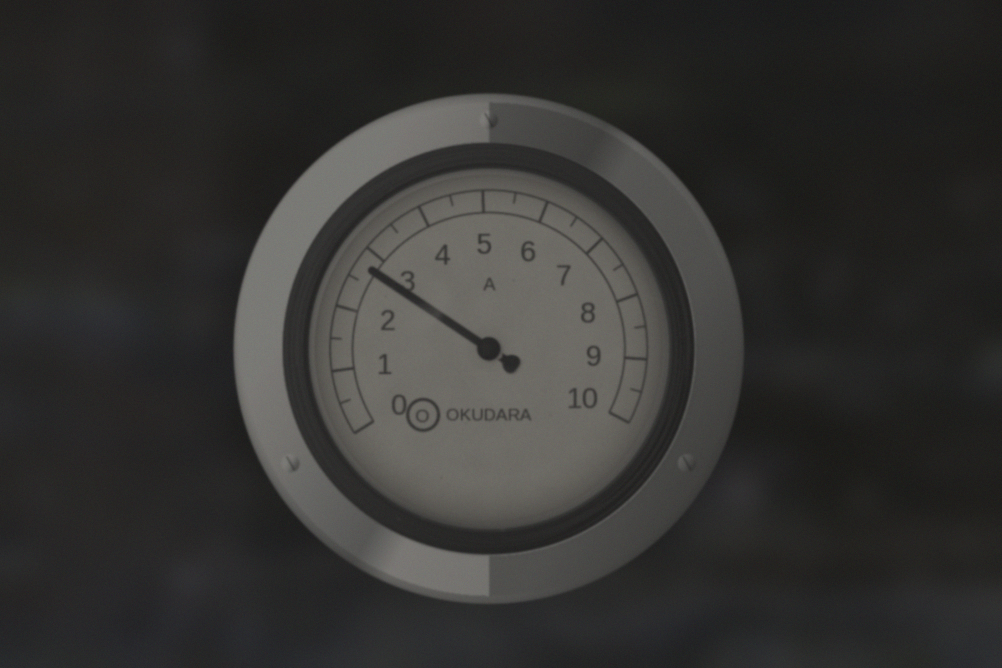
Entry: 2.75 A
